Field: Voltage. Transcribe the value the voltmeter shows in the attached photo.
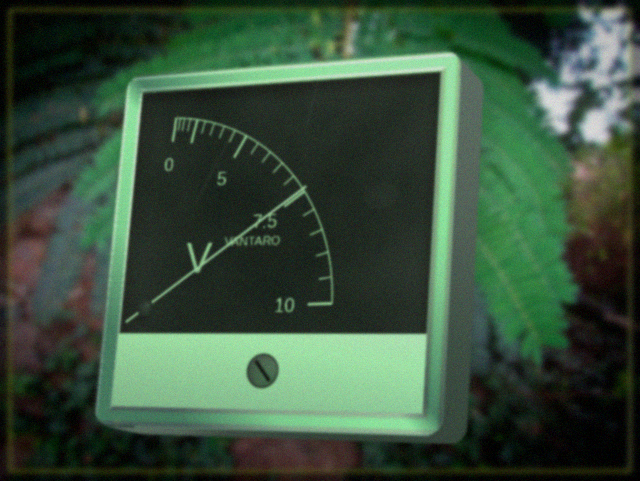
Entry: 7.5 V
